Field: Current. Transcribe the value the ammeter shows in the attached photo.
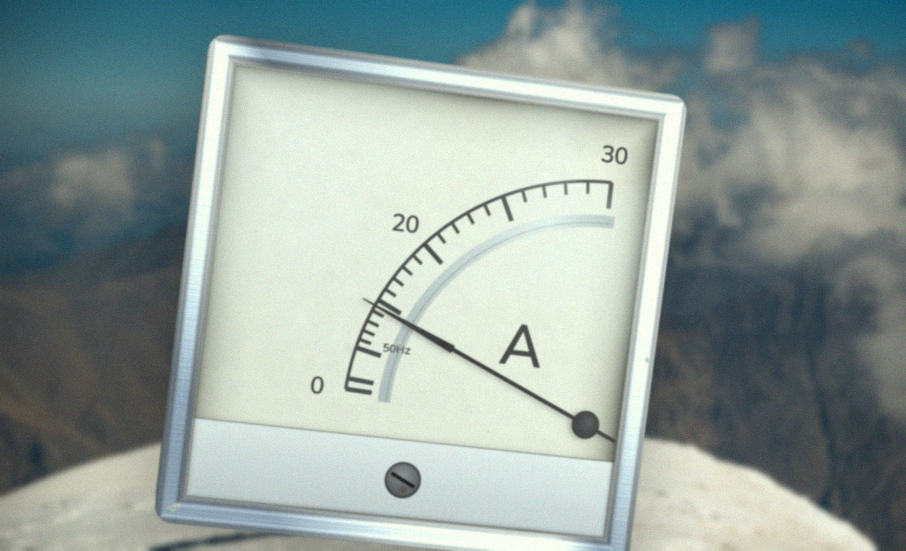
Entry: 14.5 A
